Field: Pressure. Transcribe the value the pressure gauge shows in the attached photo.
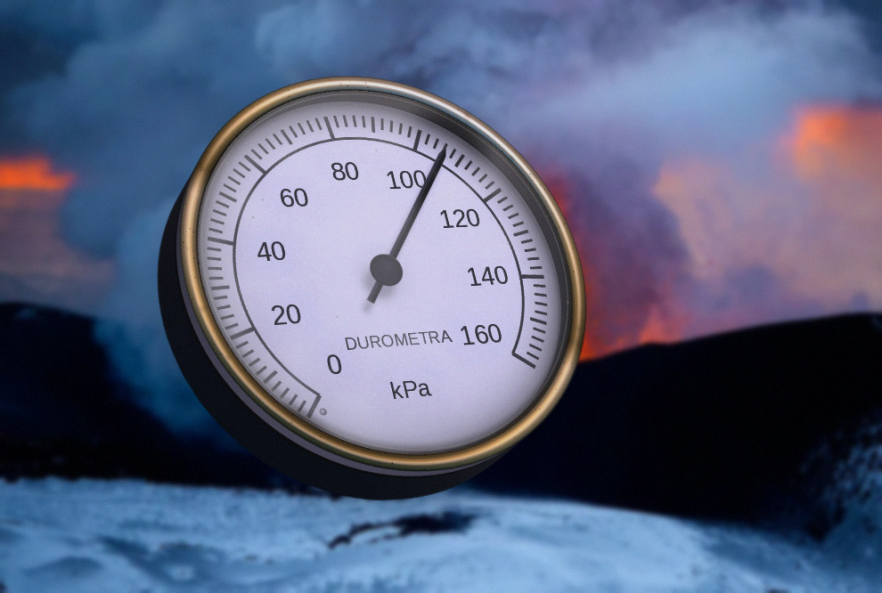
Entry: 106 kPa
